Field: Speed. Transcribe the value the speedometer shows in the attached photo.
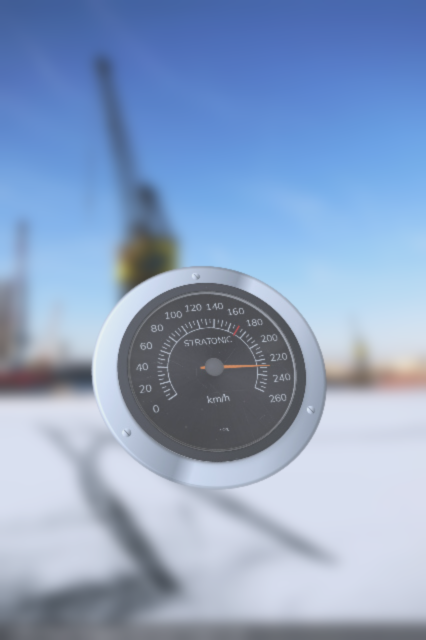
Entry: 230 km/h
